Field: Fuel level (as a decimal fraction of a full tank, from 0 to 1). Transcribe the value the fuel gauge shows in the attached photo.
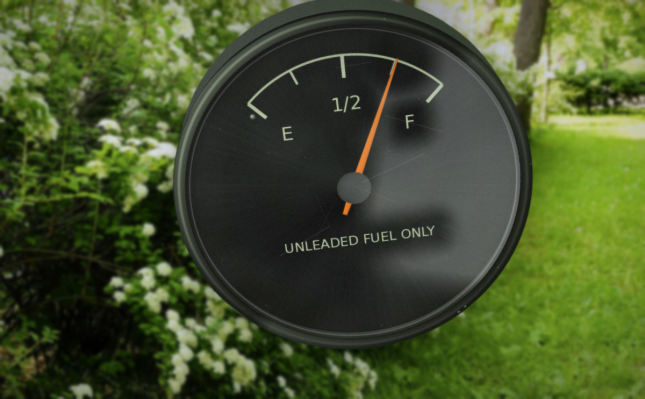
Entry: 0.75
